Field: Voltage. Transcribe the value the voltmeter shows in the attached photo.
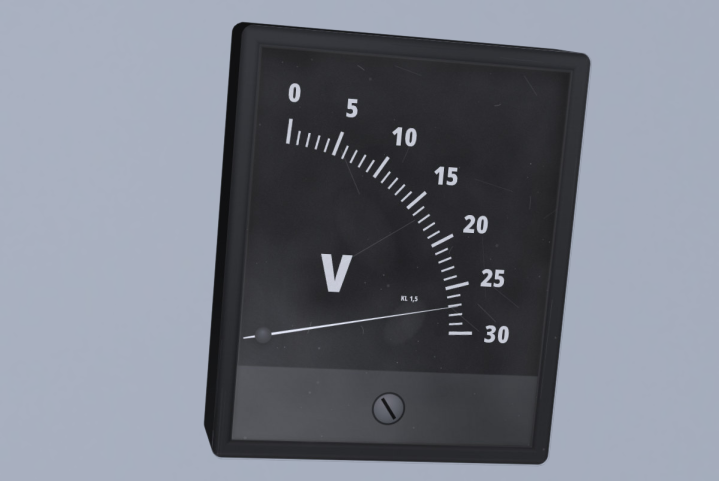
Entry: 27 V
